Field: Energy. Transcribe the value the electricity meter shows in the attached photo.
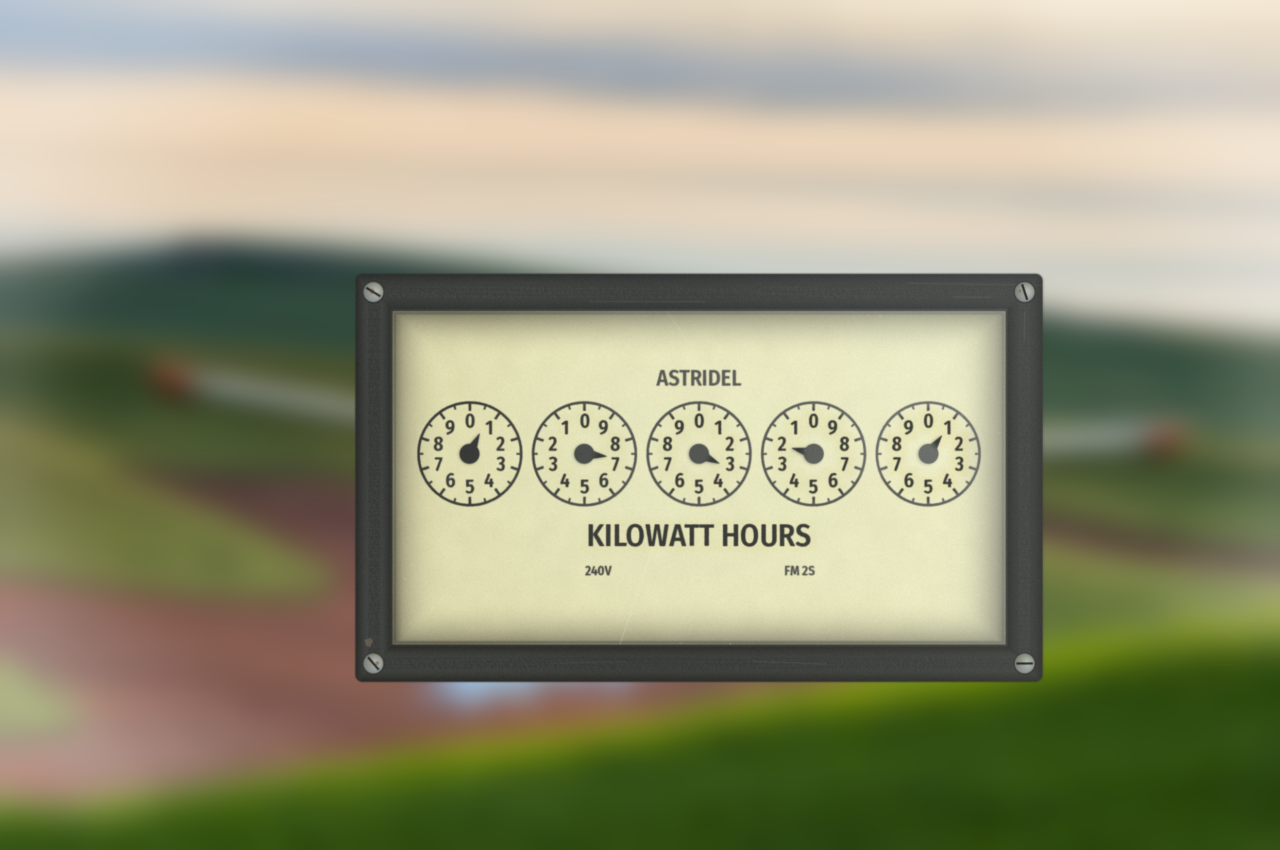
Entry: 7321 kWh
